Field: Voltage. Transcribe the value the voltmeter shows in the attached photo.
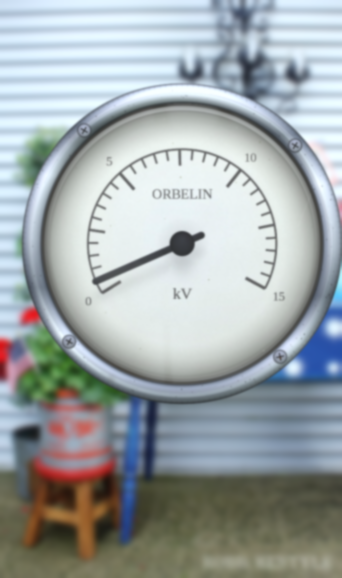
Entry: 0.5 kV
